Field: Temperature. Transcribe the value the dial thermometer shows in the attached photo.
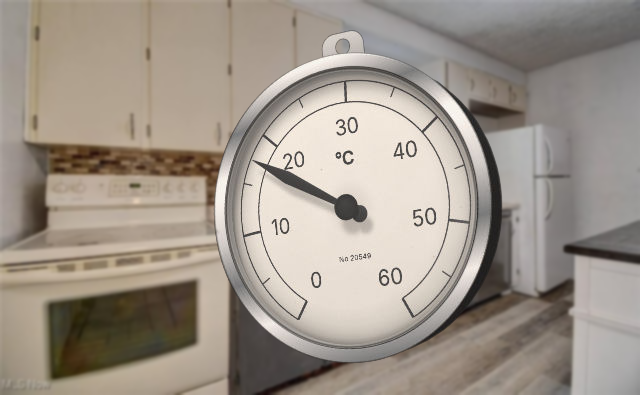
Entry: 17.5 °C
